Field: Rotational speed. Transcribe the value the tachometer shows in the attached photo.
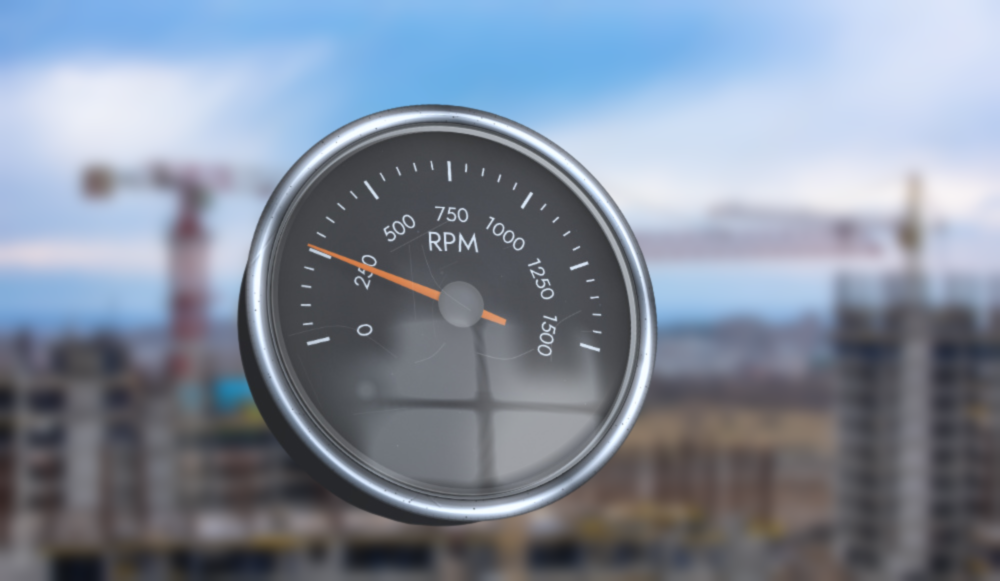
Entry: 250 rpm
